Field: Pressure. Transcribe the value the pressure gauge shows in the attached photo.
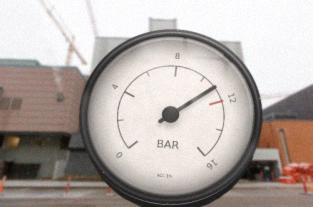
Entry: 11 bar
